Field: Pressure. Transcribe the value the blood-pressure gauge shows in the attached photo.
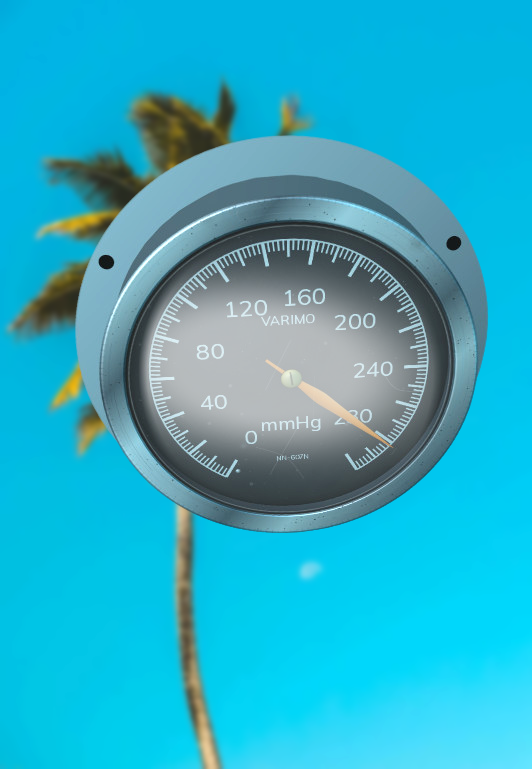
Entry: 280 mmHg
